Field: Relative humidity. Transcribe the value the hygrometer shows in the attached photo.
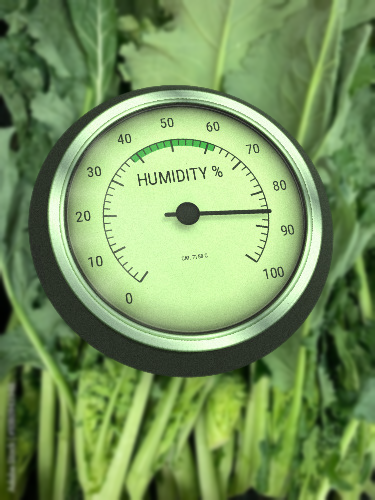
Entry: 86 %
